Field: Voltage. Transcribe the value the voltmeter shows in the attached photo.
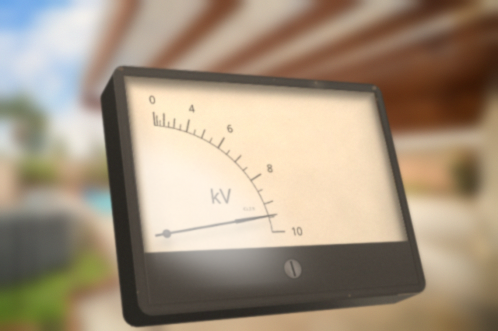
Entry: 9.5 kV
